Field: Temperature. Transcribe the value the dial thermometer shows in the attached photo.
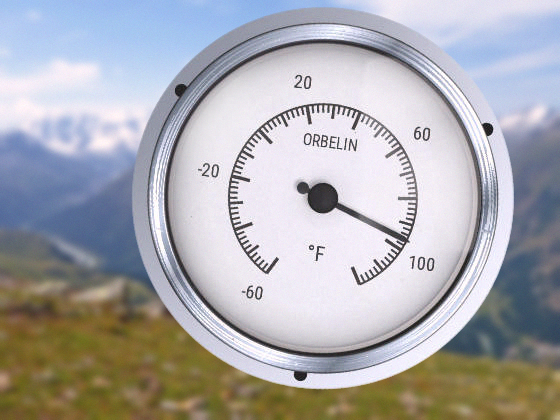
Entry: 96 °F
